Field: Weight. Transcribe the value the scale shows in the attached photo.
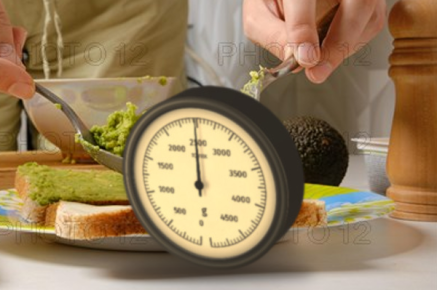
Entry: 2500 g
